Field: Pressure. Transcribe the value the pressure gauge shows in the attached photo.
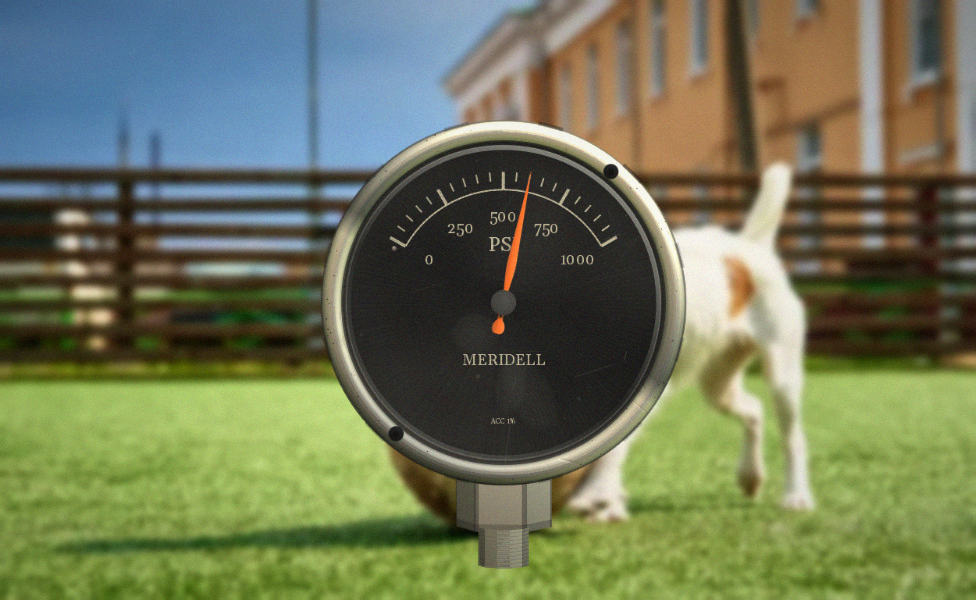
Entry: 600 psi
